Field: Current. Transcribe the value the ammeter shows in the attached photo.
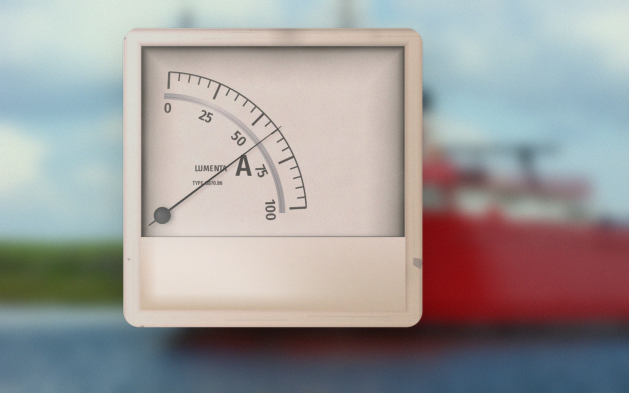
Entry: 60 A
